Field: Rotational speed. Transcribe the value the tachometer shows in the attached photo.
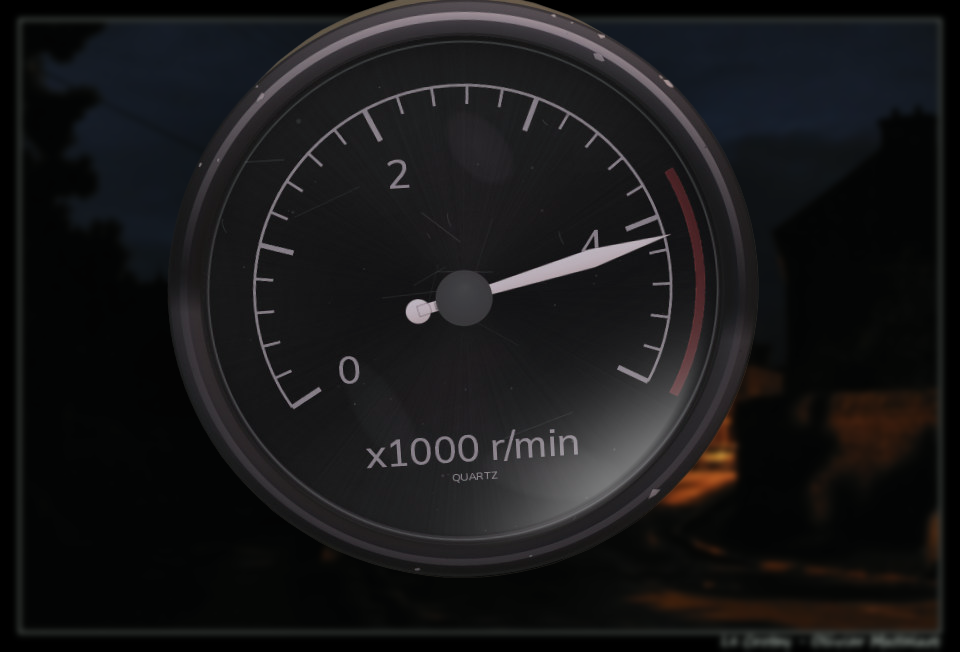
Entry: 4100 rpm
